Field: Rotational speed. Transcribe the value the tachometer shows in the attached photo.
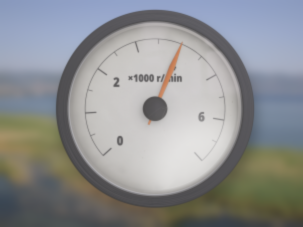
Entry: 4000 rpm
